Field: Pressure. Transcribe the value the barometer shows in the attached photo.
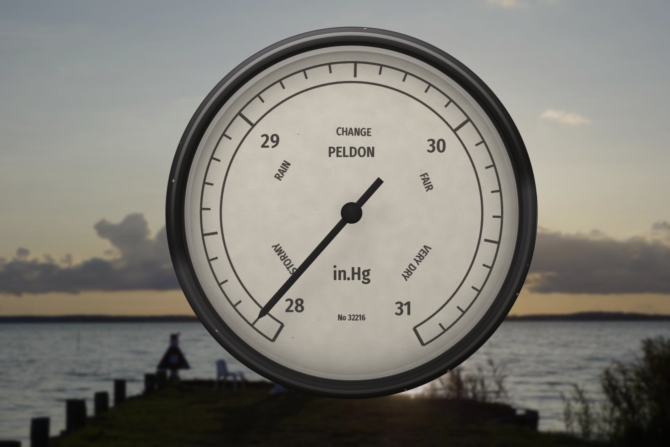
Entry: 28.1 inHg
